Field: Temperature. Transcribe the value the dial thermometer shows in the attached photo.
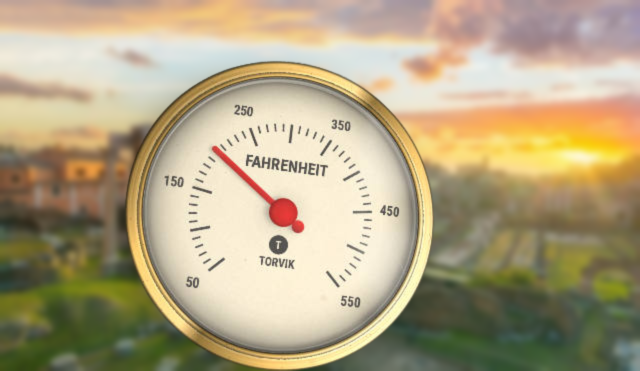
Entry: 200 °F
